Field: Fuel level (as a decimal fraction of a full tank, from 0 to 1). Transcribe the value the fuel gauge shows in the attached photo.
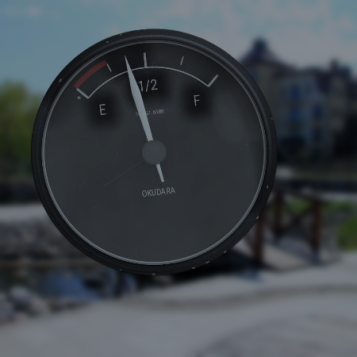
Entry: 0.375
